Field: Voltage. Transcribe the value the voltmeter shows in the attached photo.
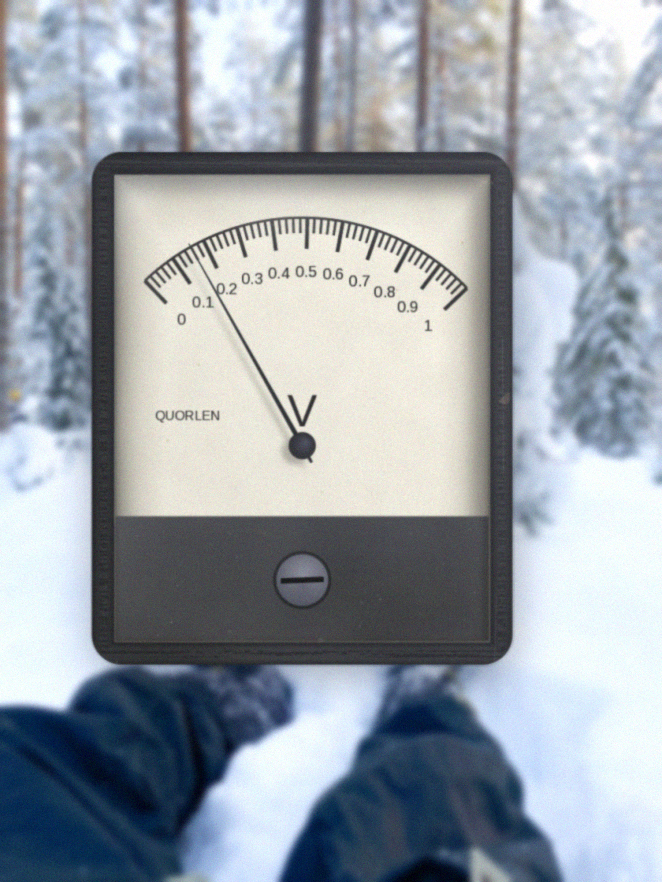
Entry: 0.16 V
